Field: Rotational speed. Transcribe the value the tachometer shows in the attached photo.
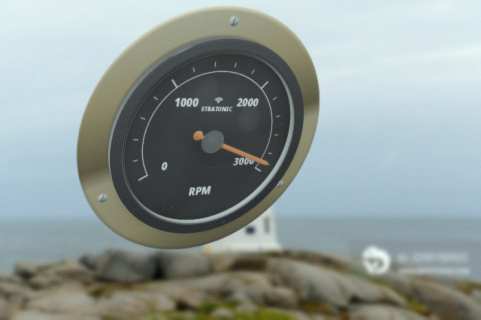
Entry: 2900 rpm
